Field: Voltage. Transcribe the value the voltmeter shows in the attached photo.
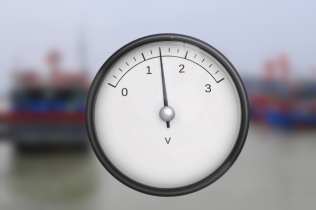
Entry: 1.4 V
